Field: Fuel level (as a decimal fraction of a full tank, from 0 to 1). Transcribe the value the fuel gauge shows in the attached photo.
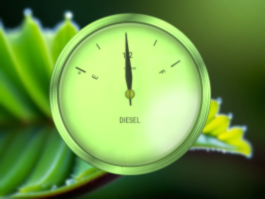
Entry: 0.5
